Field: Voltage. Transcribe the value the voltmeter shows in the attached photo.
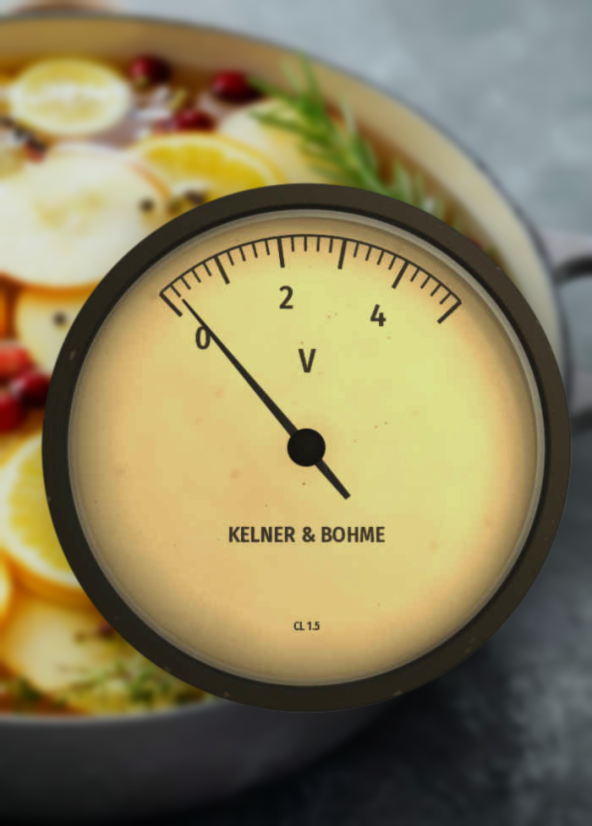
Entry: 0.2 V
